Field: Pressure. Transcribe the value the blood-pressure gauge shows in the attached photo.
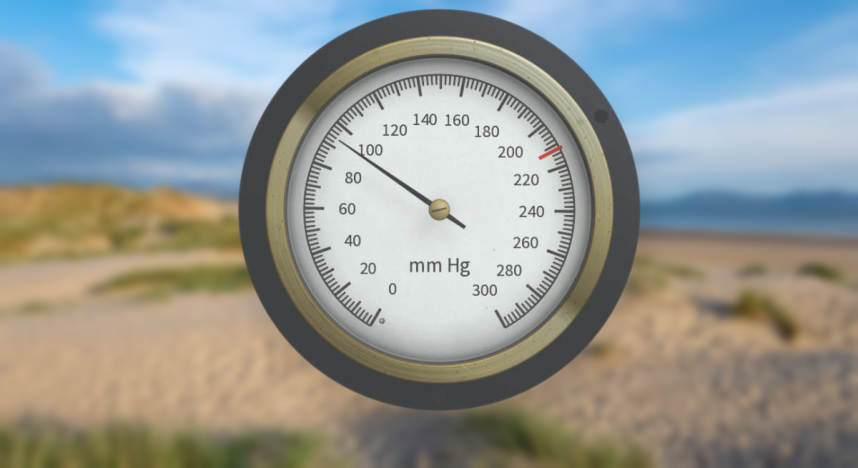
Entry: 94 mmHg
